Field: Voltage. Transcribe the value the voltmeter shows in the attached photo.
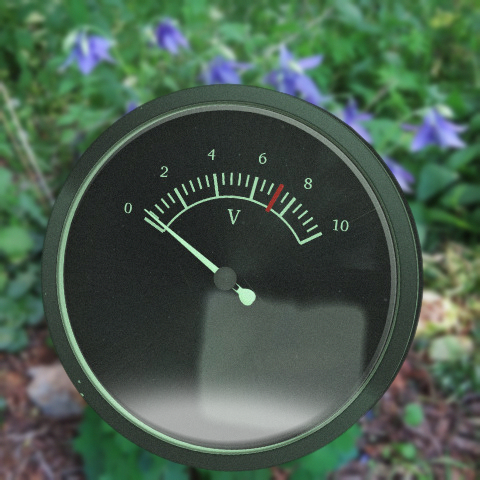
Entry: 0.4 V
